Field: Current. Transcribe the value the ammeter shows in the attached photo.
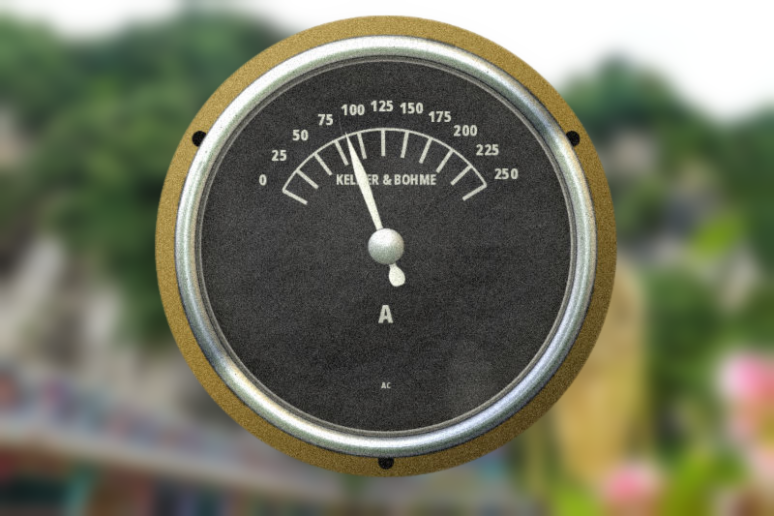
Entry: 87.5 A
